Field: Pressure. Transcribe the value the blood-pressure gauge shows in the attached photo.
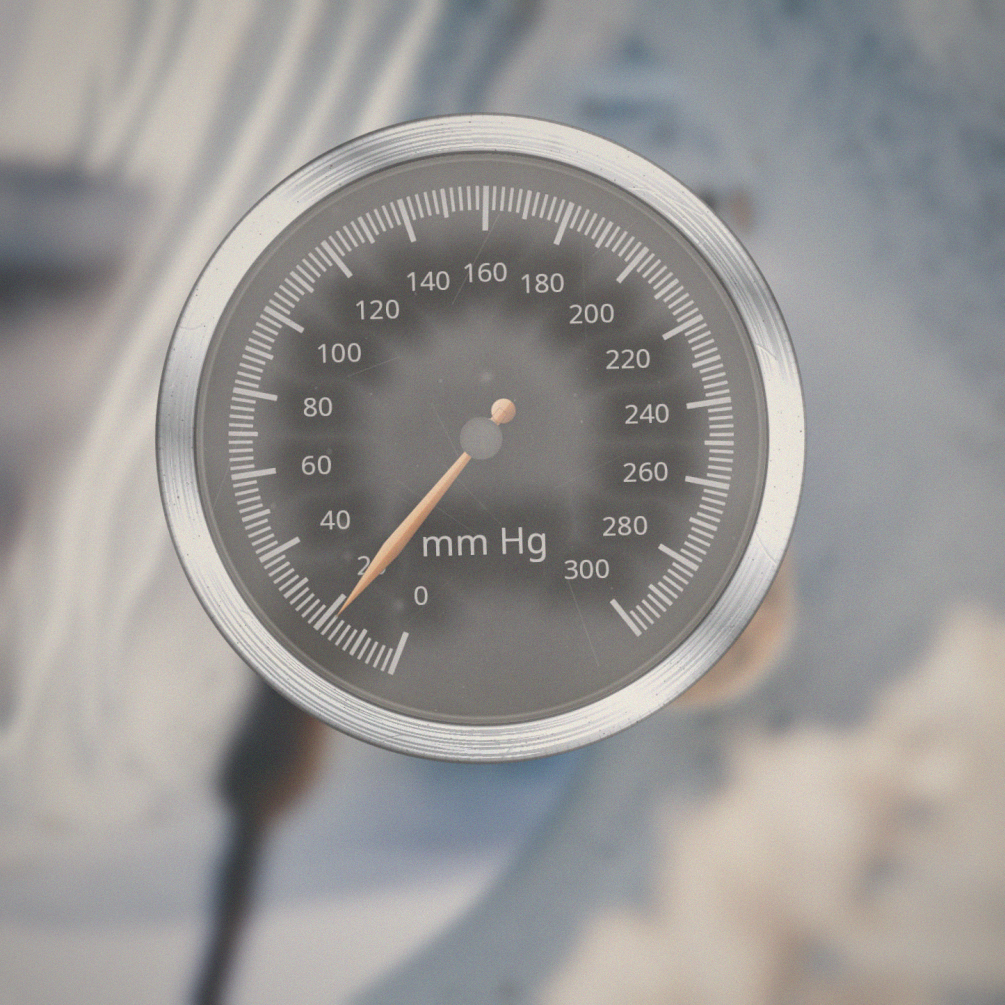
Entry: 18 mmHg
